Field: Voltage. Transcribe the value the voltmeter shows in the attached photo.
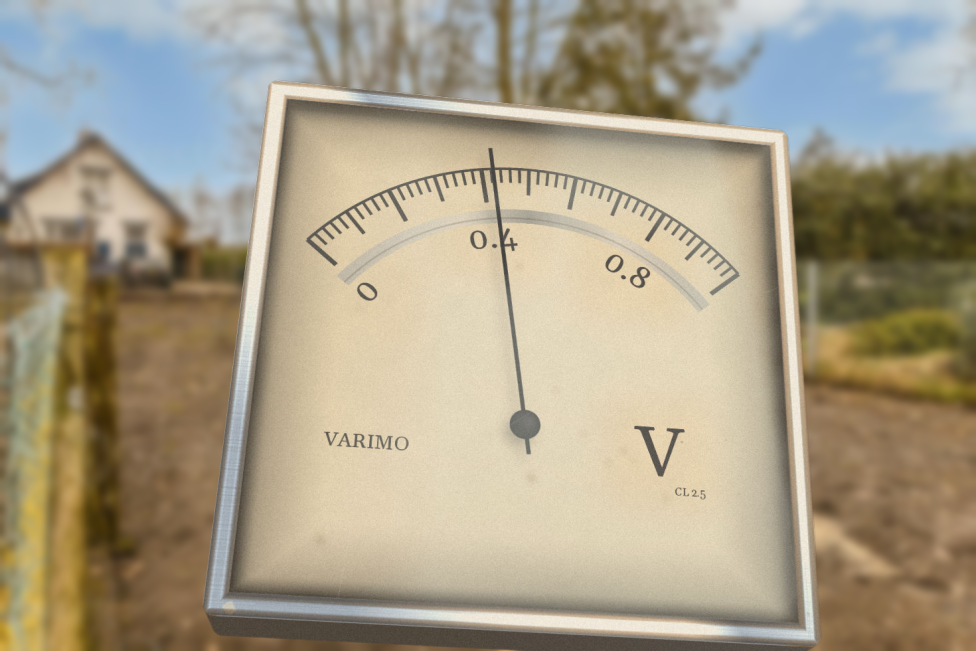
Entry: 0.42 V
